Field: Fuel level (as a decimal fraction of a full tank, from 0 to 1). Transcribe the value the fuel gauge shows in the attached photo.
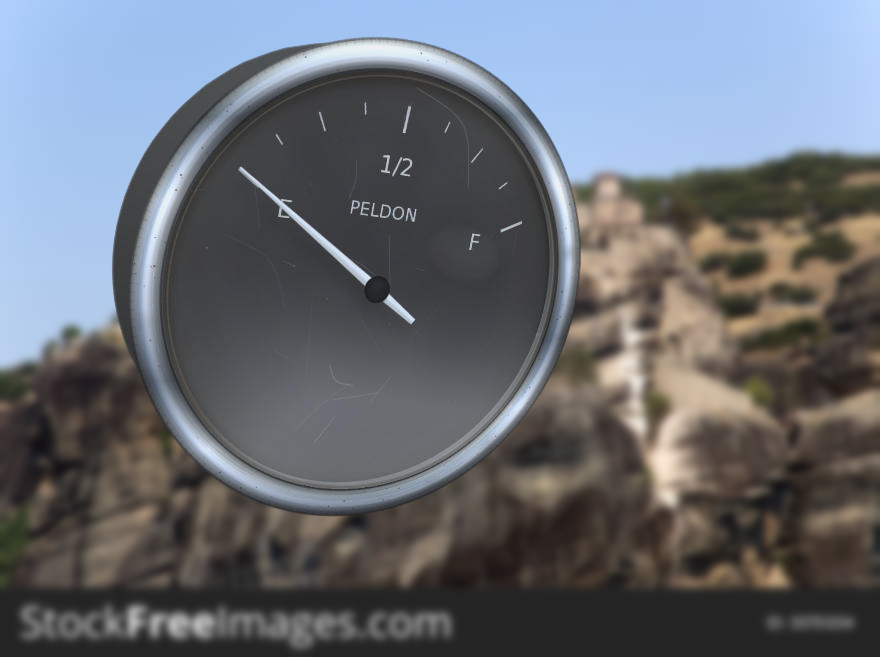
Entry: 0
